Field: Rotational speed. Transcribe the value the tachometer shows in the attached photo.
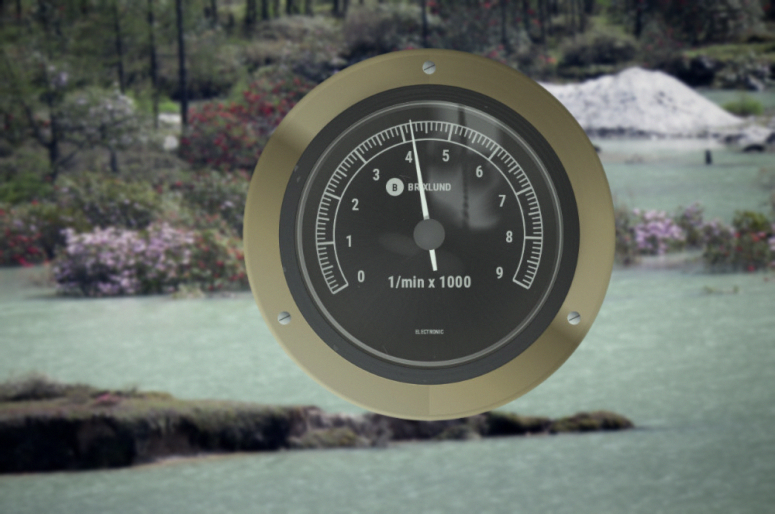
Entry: 4200 rpm
